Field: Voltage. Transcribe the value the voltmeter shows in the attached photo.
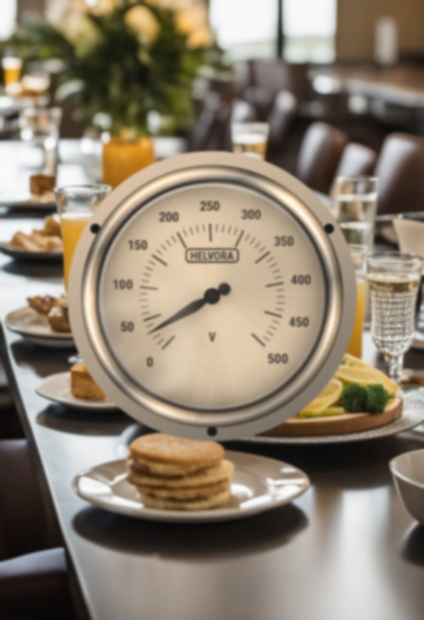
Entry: 30 V
